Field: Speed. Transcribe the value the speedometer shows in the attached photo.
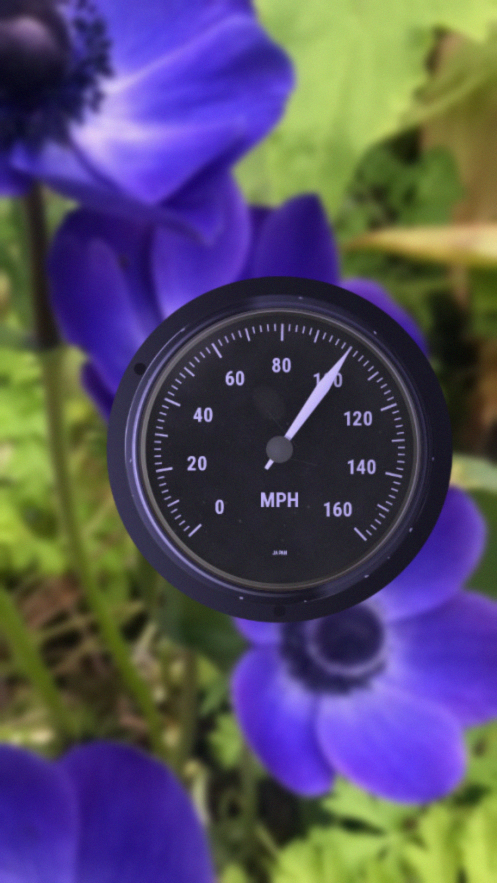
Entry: 100 mph
